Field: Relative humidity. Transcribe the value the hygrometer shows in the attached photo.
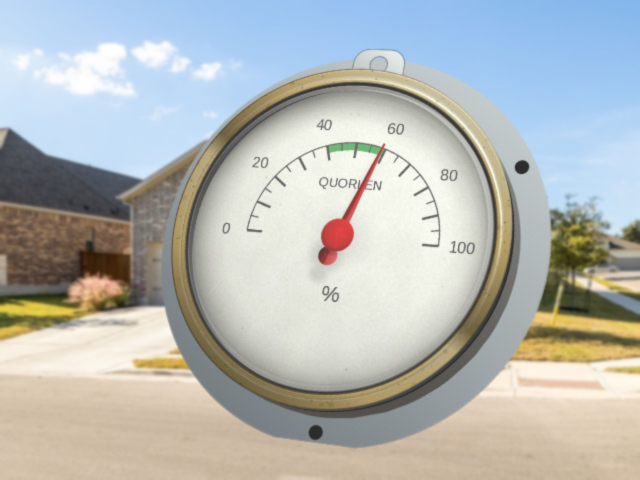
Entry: 60 %
